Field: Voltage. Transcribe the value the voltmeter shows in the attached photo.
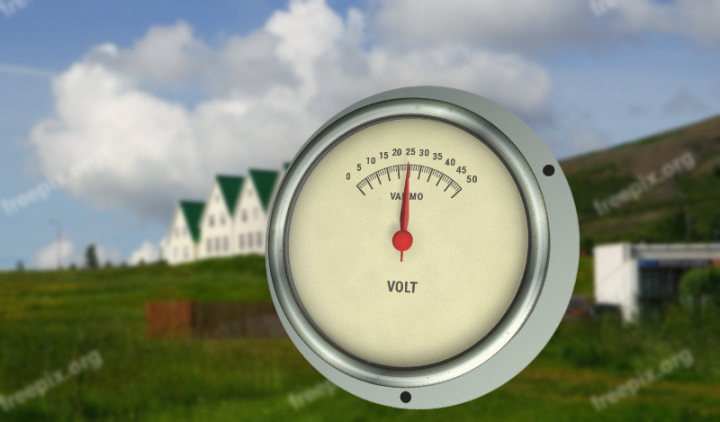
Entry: 25 V
